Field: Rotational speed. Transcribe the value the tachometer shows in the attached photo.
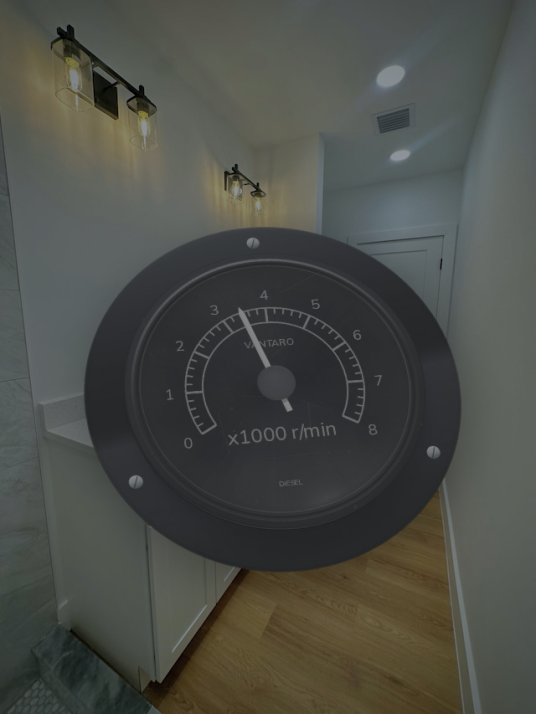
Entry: 3400 rpm
